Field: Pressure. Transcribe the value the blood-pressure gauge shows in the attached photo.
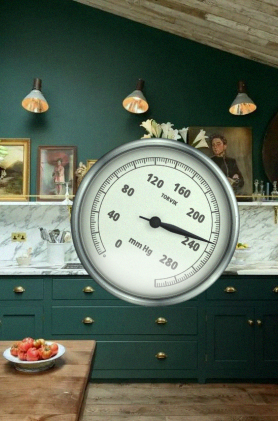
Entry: 230 mmHg
